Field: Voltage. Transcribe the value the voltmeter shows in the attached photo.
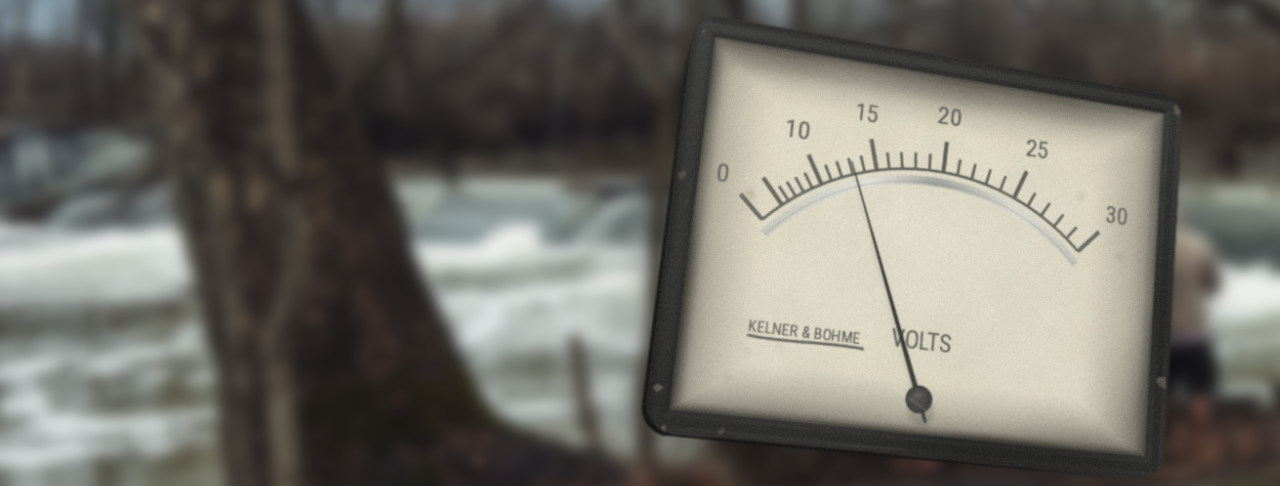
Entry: 13 V
